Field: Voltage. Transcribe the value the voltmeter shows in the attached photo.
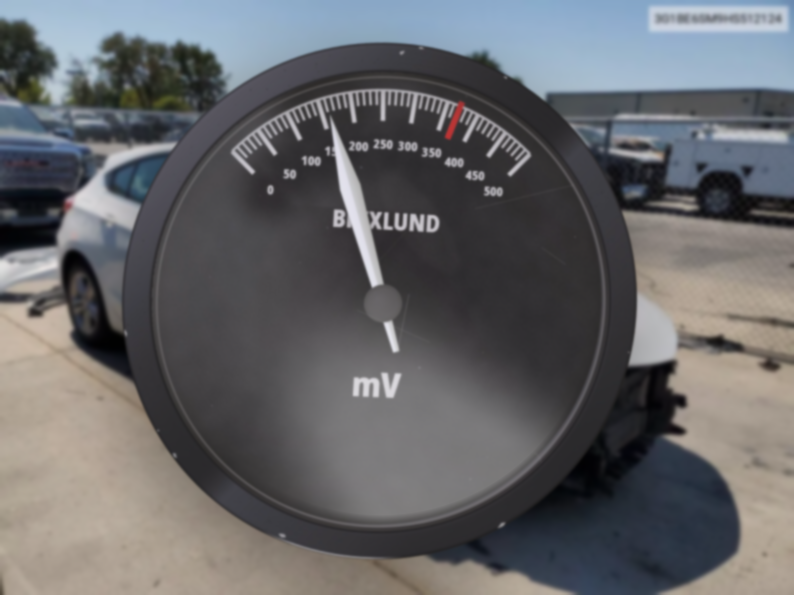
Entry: 160 mV
